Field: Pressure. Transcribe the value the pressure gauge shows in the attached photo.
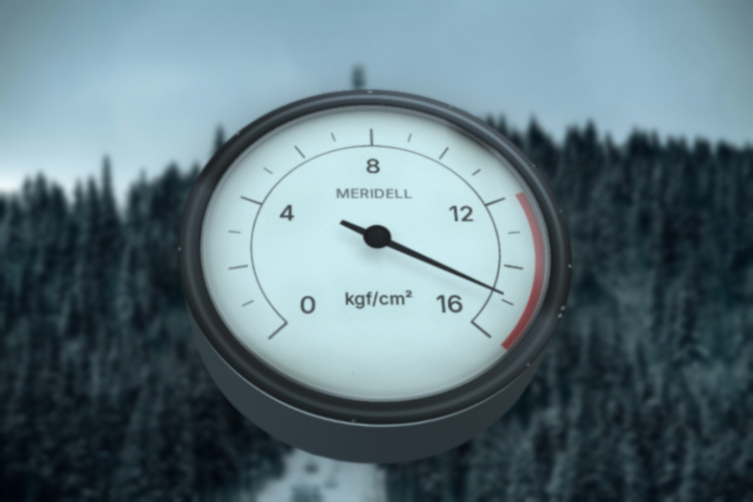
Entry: 15 kg/cm²
